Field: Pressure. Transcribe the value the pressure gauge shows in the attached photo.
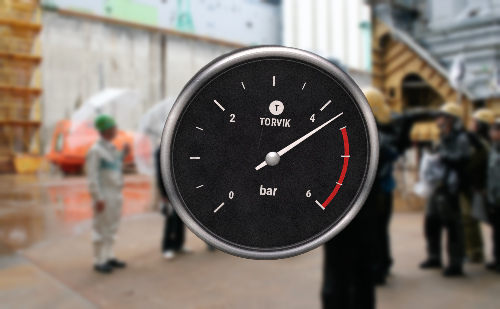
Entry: 4.25 bar
